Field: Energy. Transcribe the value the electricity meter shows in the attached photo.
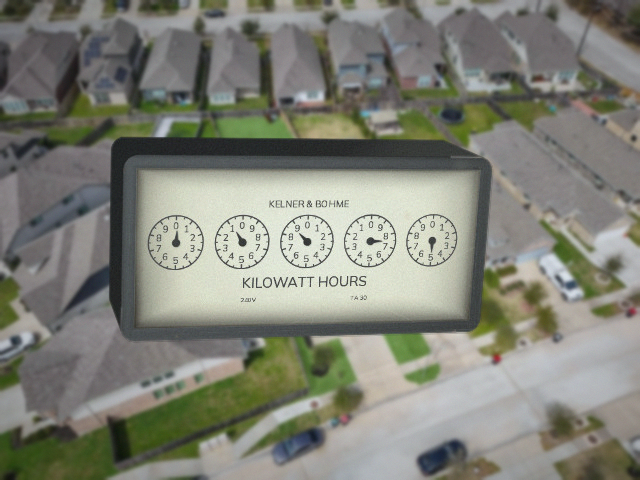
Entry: 875 kWh
